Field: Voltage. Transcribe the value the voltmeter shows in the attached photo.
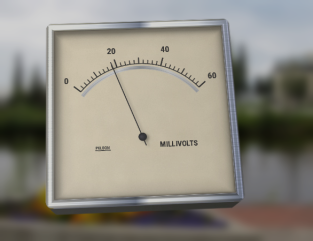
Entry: 18 mV
